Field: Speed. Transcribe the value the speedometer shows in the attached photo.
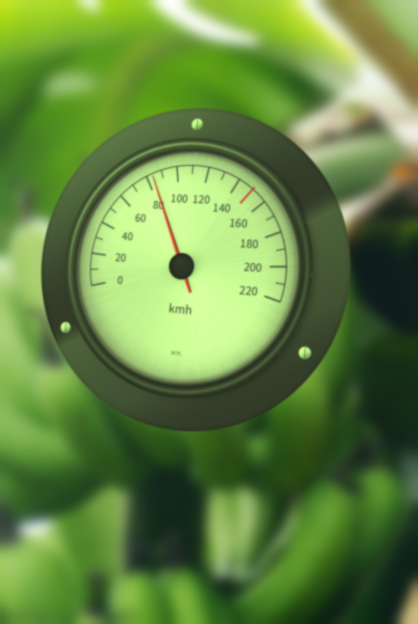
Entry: 85 km/h
